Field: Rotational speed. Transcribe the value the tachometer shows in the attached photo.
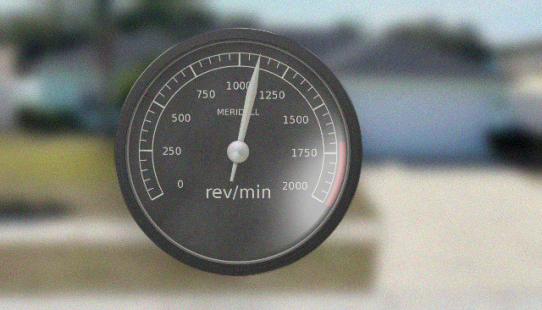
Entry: 1100 rpm
